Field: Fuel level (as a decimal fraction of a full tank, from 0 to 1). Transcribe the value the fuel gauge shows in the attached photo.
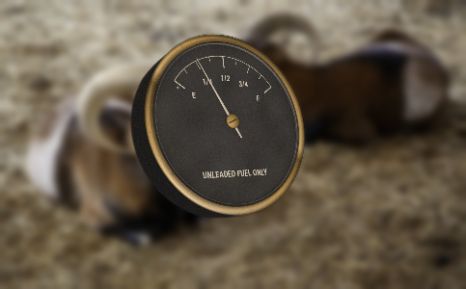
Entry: 0.25
